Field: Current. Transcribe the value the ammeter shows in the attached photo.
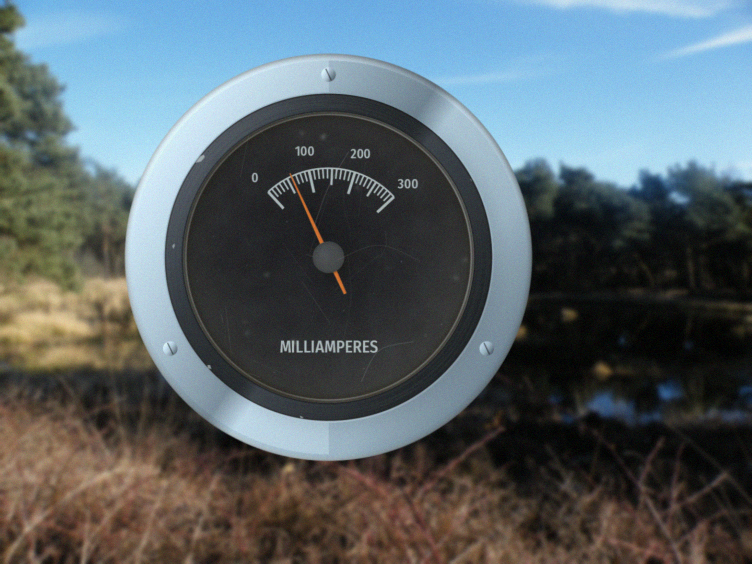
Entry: 60 mA
